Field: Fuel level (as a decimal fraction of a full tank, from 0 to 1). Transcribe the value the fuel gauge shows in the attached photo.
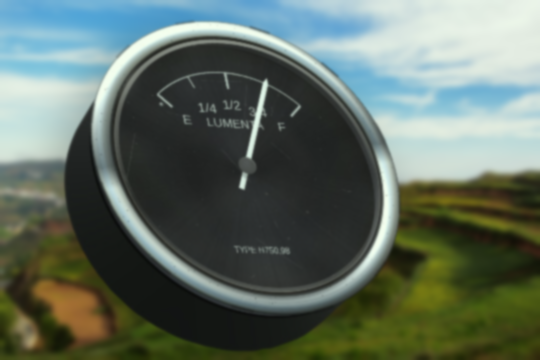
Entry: 0.75
